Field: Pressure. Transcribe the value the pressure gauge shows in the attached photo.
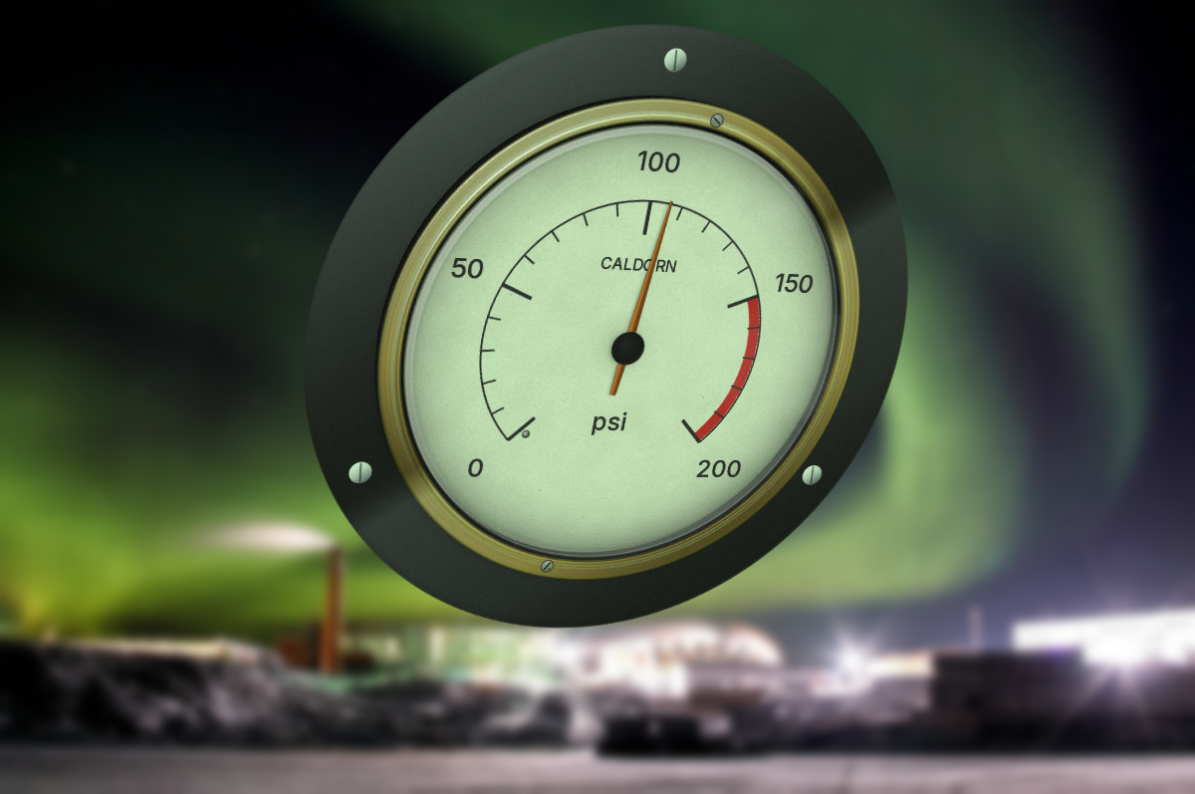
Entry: 105 psi
